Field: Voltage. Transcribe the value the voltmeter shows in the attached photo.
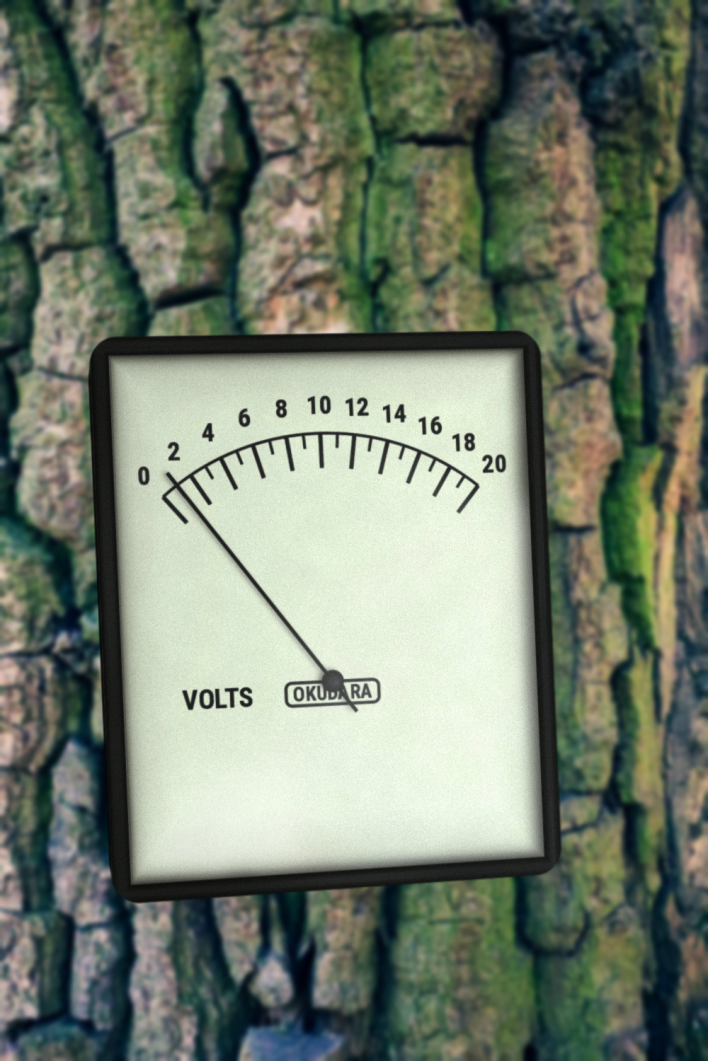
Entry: 1 V
